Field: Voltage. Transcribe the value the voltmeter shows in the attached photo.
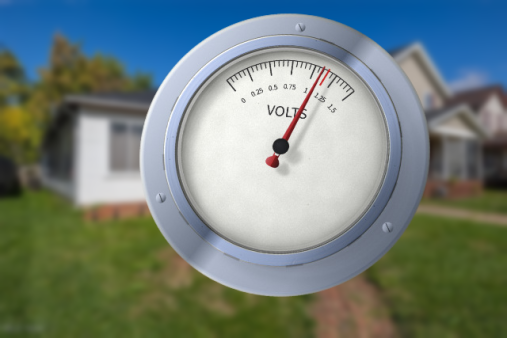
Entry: 1.1 V
